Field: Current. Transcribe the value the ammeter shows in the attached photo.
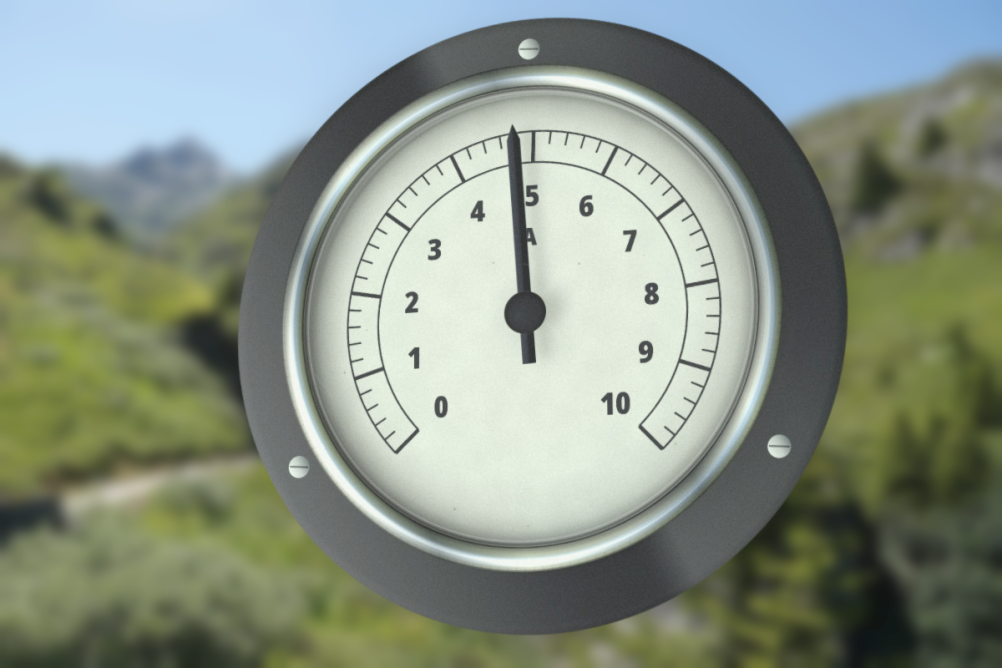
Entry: 4.8 A
